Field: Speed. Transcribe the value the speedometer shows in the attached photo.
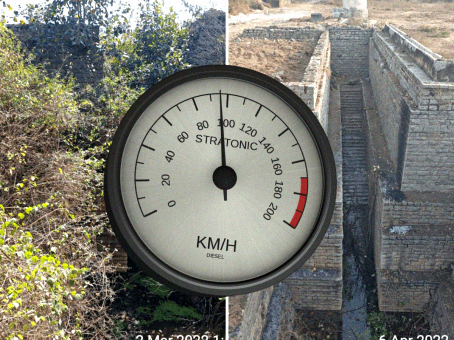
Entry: 95 km/h
